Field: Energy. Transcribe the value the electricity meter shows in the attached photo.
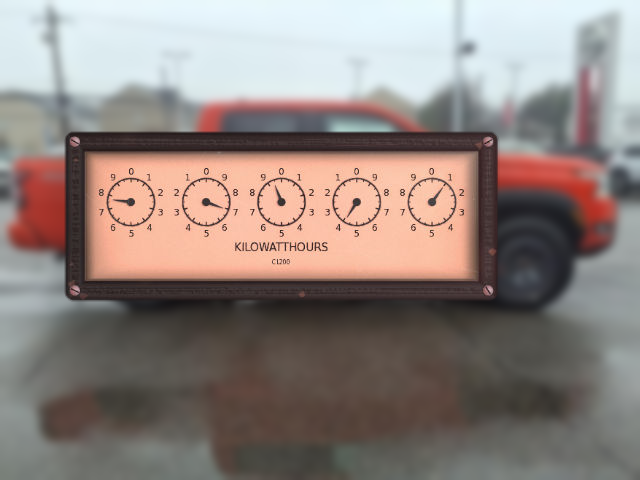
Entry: 76941 kWh
